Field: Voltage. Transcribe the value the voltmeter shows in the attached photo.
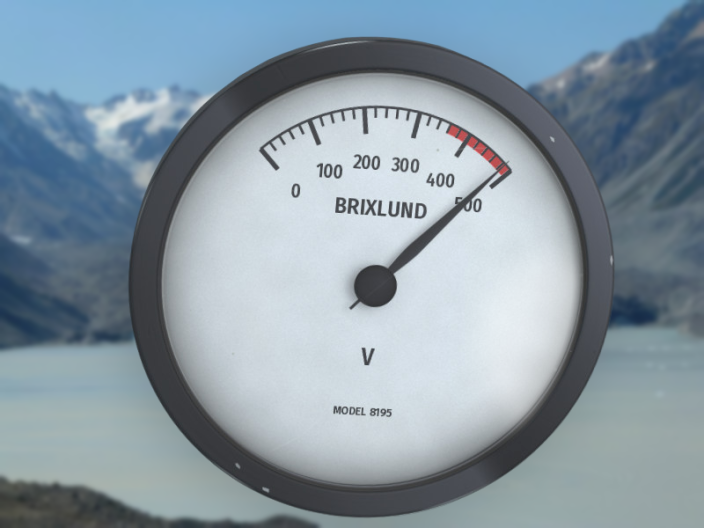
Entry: 480 V
